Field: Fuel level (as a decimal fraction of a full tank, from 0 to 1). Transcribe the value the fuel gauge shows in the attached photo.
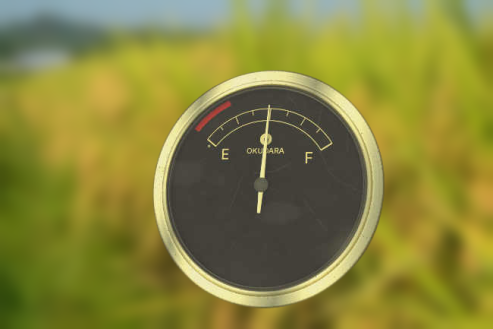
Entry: 0.5
